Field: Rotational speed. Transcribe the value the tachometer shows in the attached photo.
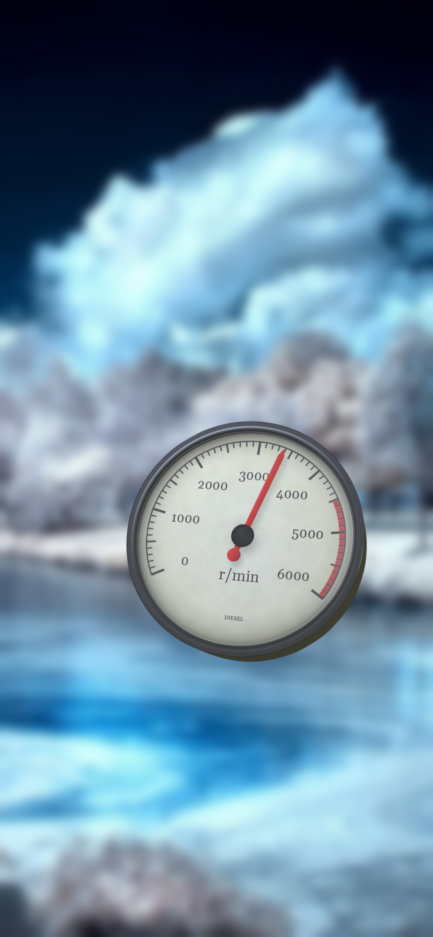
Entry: 3400 rpm
